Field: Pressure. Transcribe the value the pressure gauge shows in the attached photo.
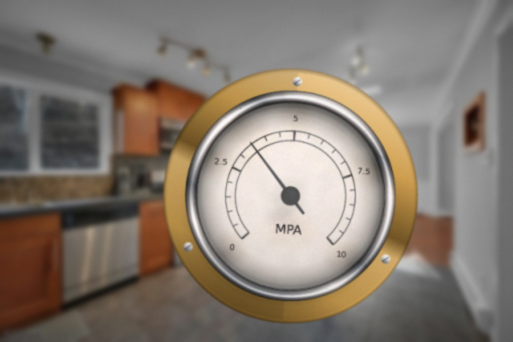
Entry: 3.5 MPa
